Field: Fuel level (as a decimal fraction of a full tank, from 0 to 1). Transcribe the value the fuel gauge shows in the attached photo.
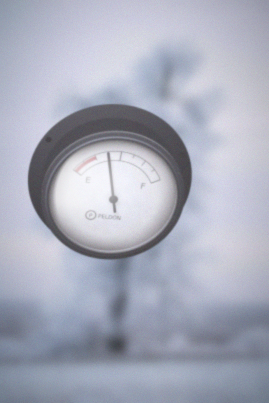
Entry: 0.375
